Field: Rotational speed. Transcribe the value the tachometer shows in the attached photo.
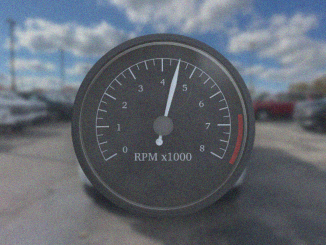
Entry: 4500 rpm
